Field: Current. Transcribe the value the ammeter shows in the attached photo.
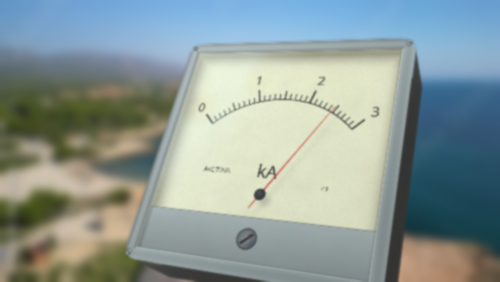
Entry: 2.5 kA
